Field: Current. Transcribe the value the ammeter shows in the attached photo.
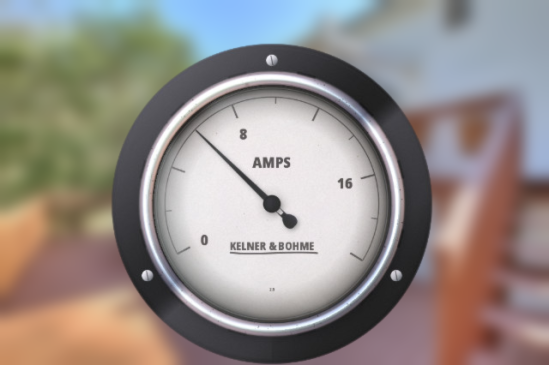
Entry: 6 A
